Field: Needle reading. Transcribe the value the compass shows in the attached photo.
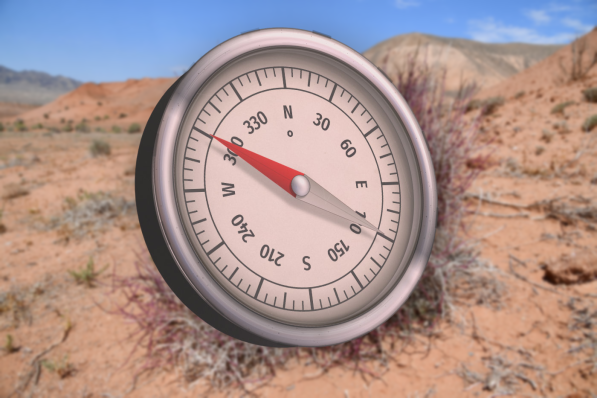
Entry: 300 °
